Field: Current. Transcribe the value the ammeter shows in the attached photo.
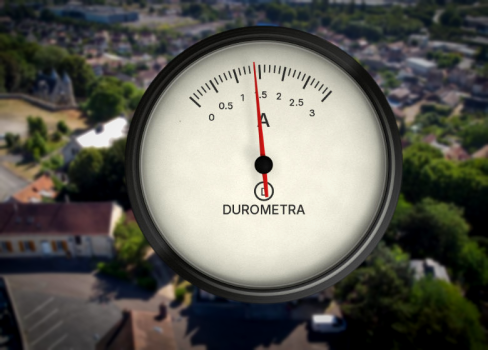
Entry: 1.4 A
